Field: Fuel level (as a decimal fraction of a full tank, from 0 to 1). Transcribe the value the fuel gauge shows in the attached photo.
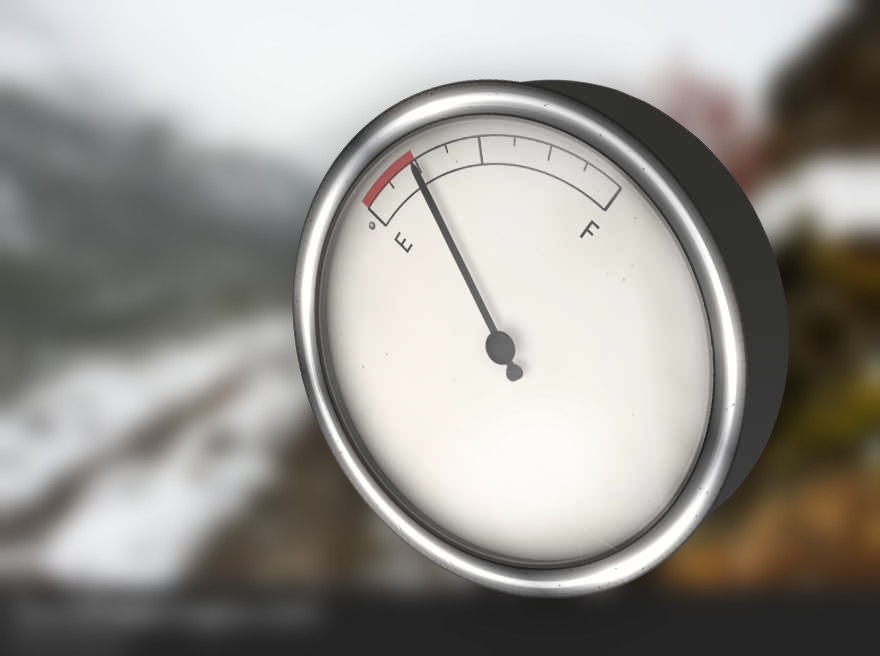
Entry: 0.25
